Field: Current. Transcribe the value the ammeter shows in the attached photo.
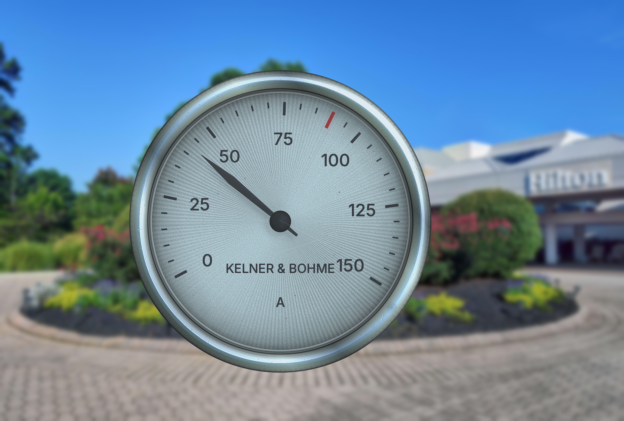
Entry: 42.5 A
